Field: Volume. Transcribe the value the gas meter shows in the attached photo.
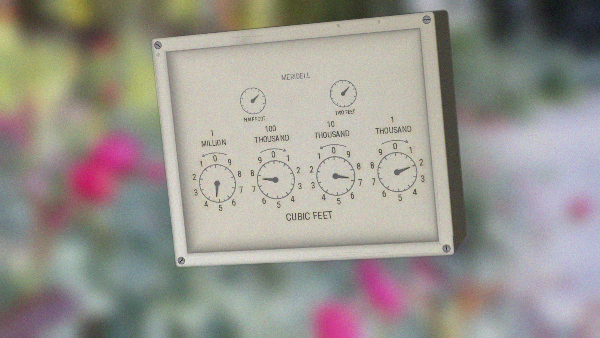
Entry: 477200 ft³
